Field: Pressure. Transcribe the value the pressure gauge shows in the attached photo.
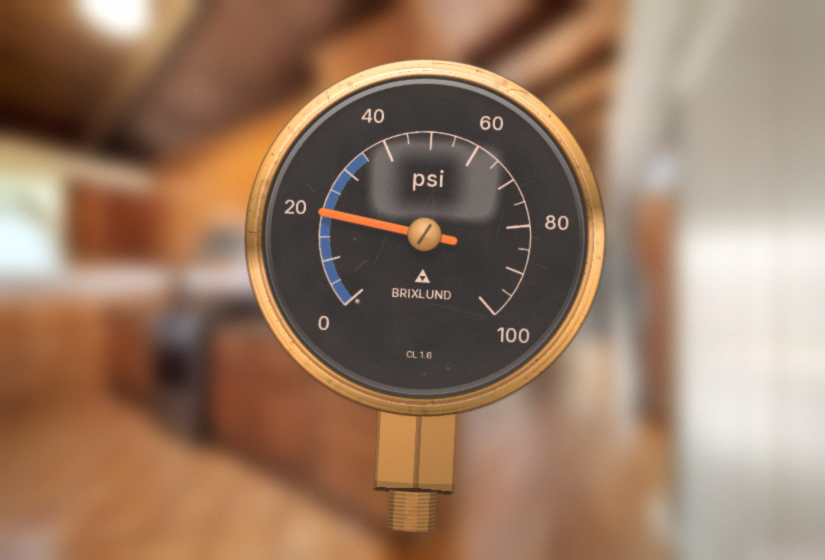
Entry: 20 psi
